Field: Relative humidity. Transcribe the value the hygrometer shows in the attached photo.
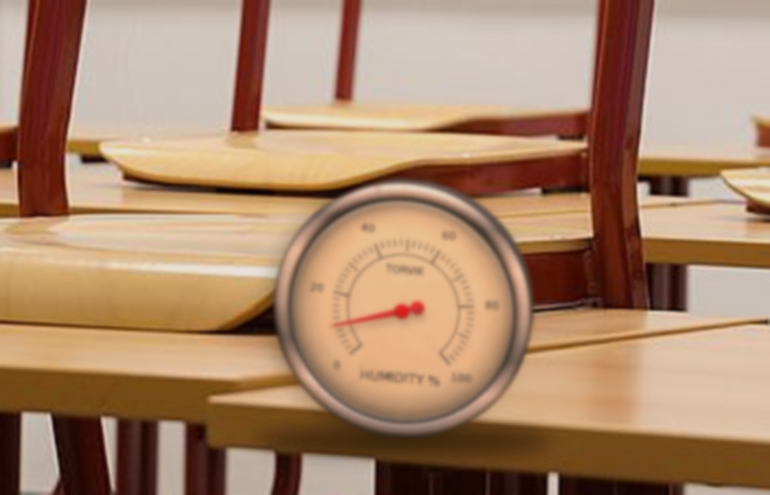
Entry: 10 %
